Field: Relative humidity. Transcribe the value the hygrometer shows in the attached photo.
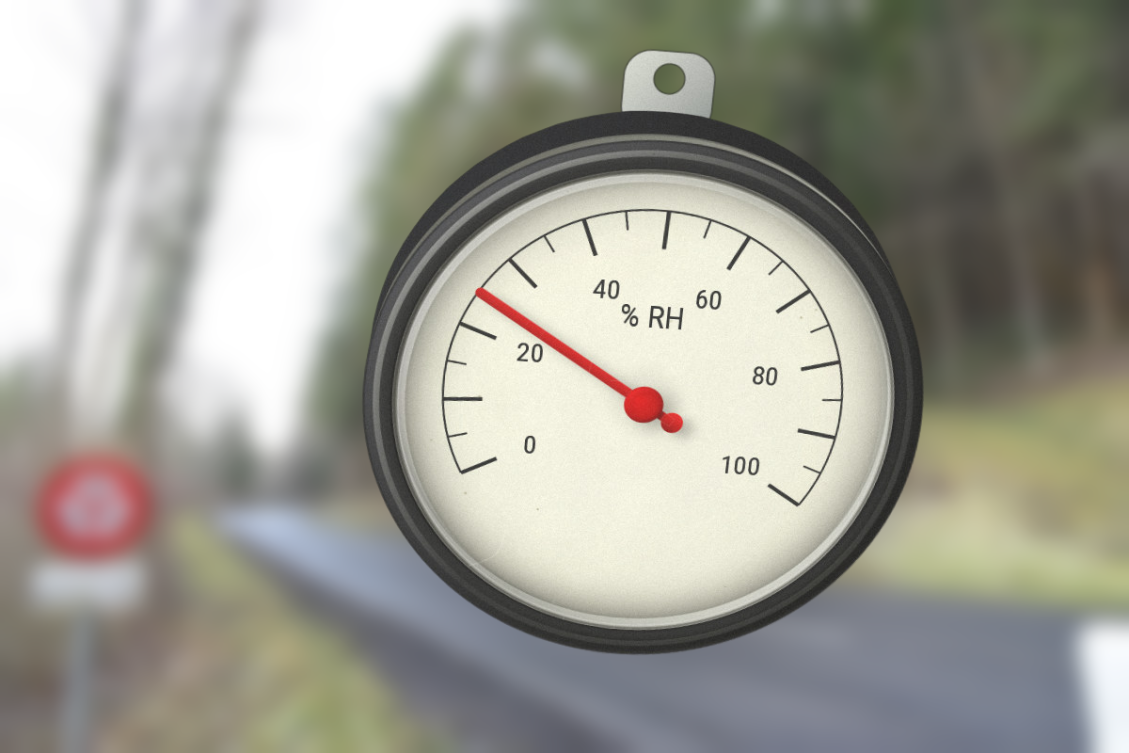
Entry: 25 %
